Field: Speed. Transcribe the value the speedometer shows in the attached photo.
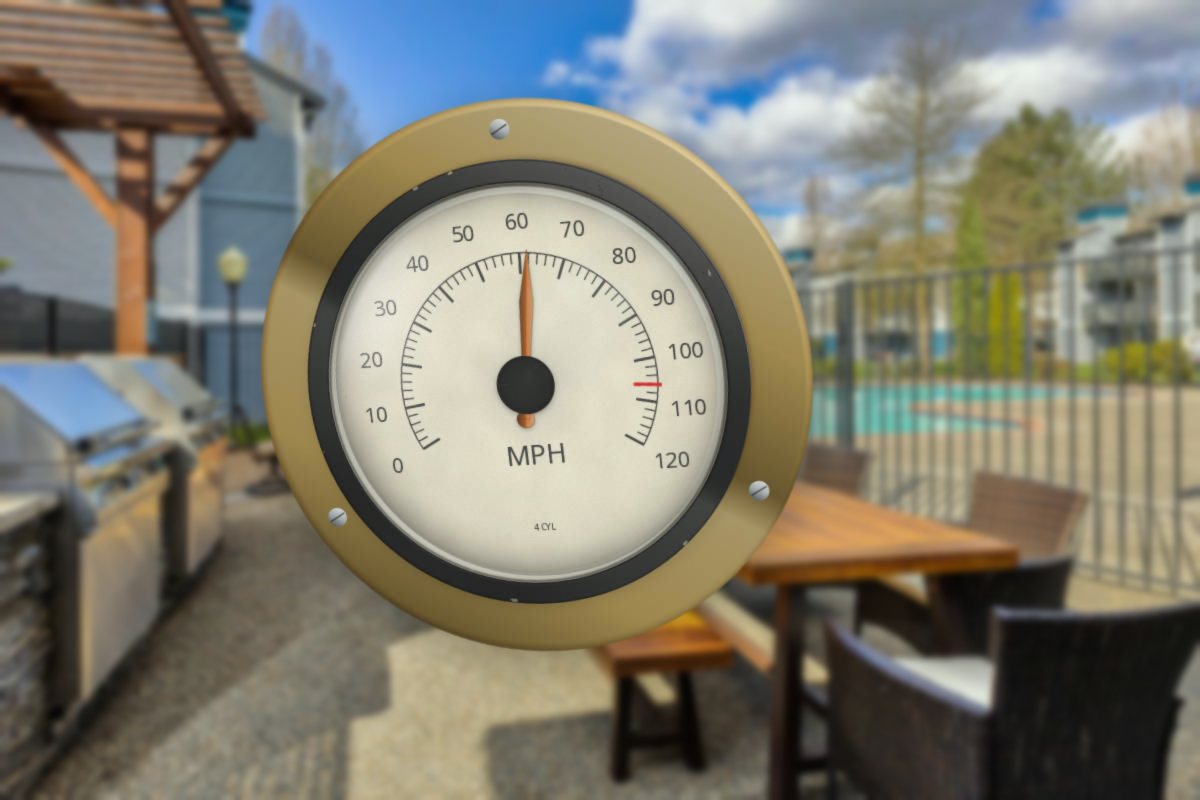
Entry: 62 mph
